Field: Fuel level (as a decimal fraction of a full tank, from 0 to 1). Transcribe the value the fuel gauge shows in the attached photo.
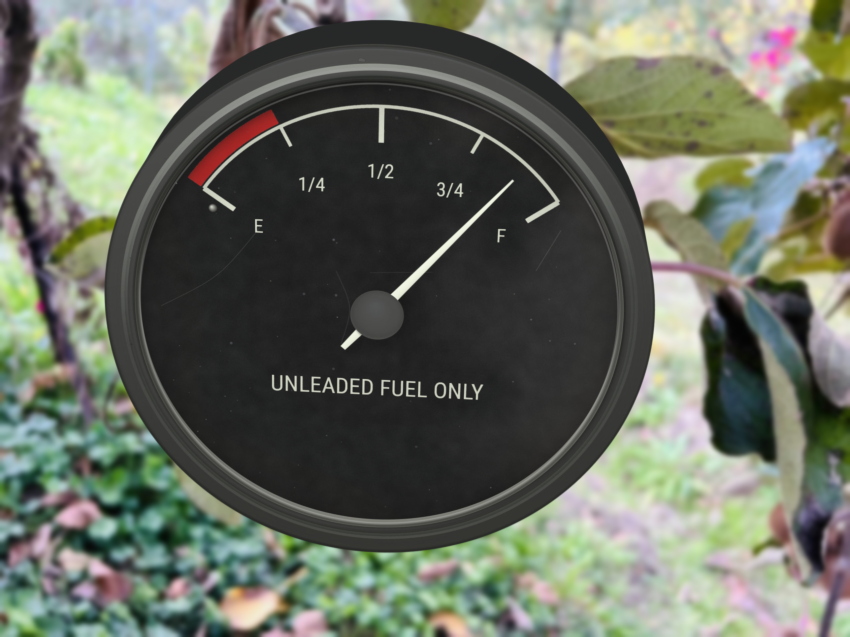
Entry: 0.875
